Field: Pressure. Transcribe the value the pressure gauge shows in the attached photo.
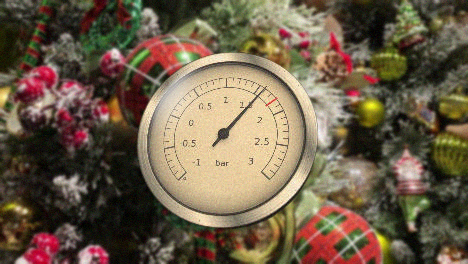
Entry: 1.6 bar
